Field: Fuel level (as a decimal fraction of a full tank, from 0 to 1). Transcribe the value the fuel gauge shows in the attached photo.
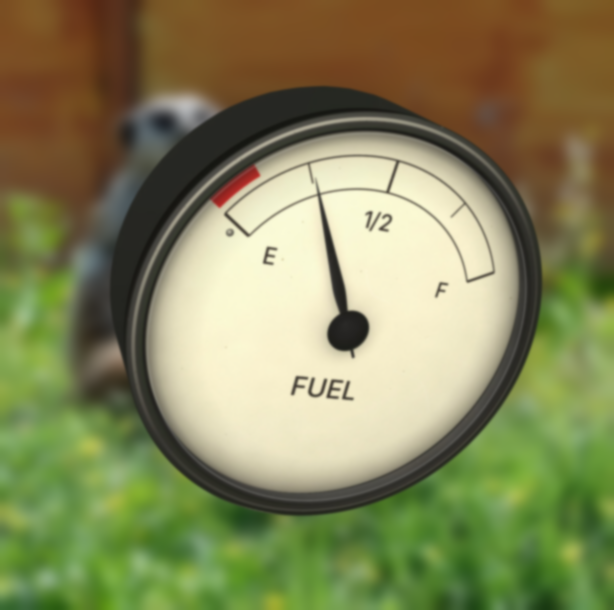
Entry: 0.25
